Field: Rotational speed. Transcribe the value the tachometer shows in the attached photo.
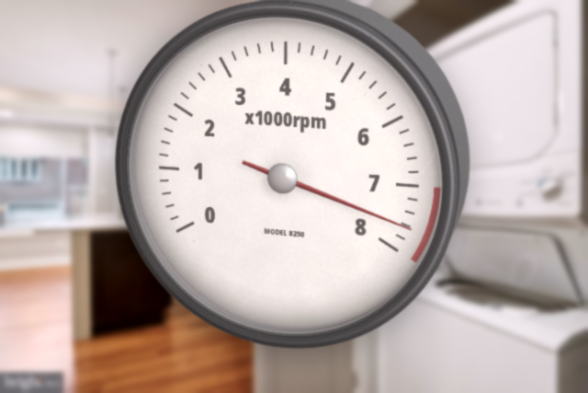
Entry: 7600 rpm
